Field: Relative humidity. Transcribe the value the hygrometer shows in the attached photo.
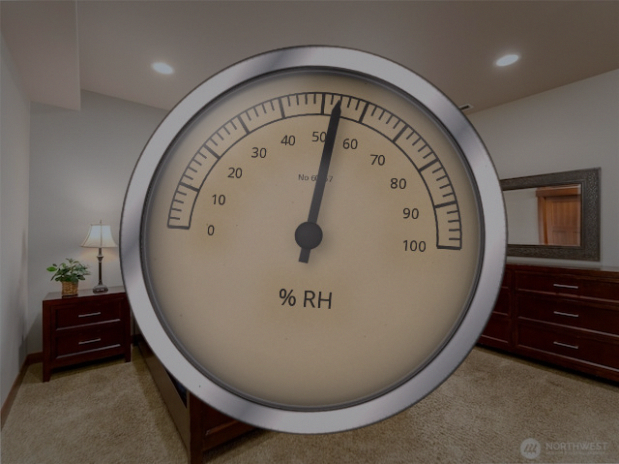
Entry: 54 %
